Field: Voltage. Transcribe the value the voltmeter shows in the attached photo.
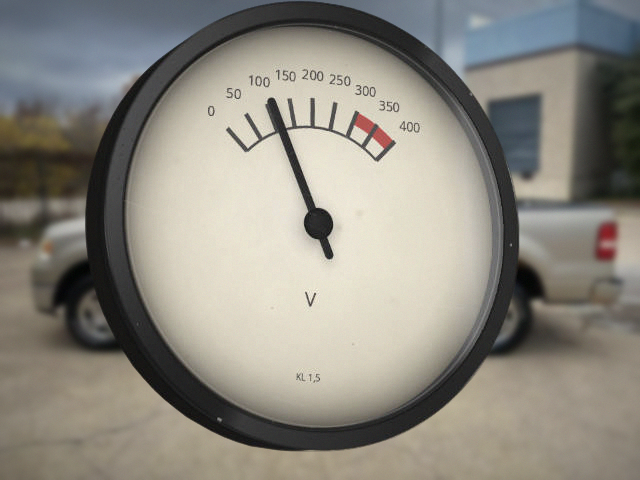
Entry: 100 V
